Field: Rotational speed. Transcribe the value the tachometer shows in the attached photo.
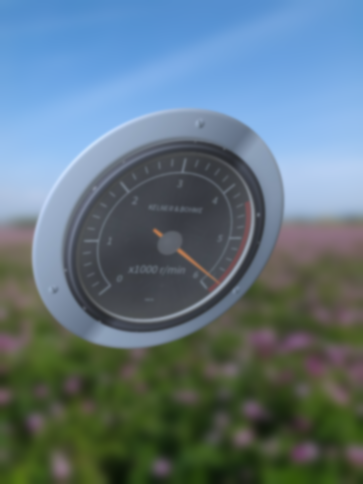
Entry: 5800 rpm
